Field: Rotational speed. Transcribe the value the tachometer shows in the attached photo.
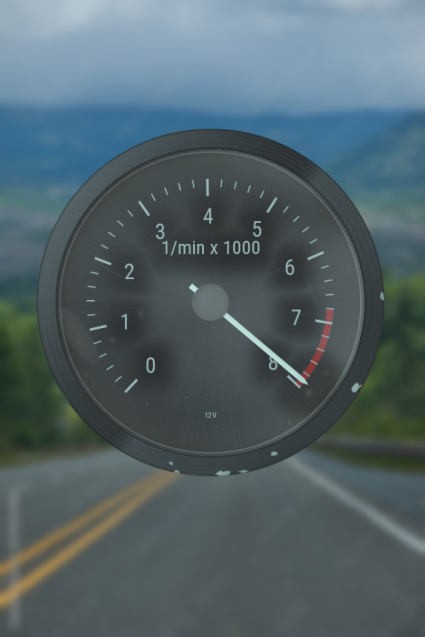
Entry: 7900 rpm
